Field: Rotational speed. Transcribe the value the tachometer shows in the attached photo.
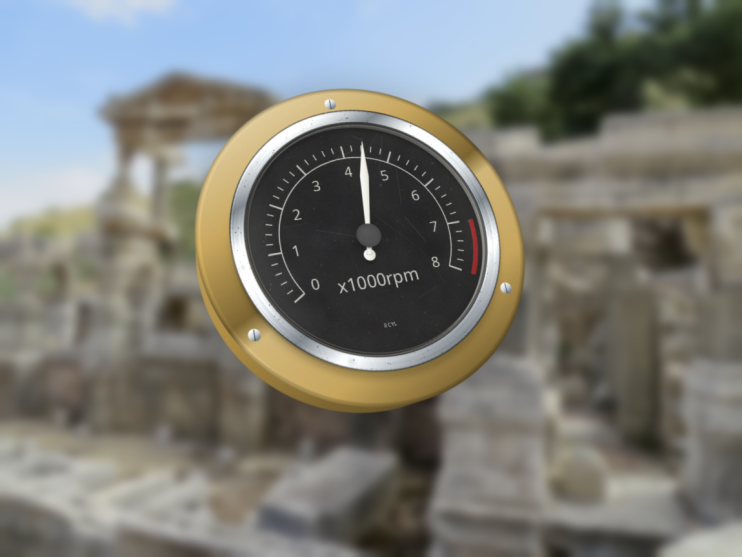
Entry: 4400 rpm
